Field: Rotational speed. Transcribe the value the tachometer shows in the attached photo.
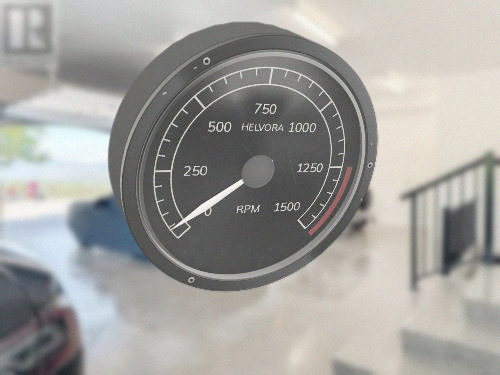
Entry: 50 rpm
